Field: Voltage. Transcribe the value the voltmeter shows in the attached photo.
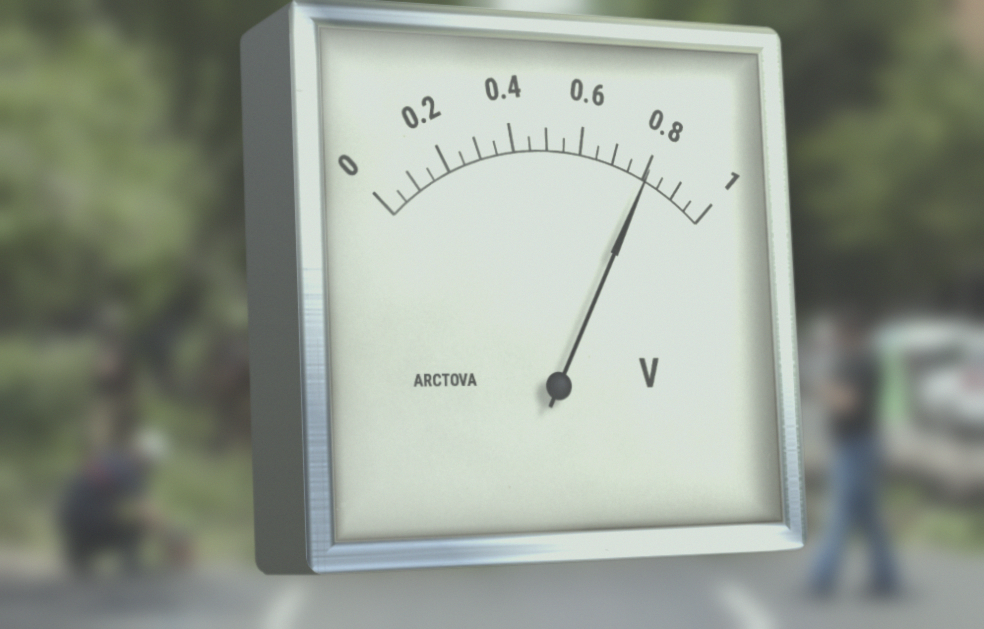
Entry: 0.8 V
